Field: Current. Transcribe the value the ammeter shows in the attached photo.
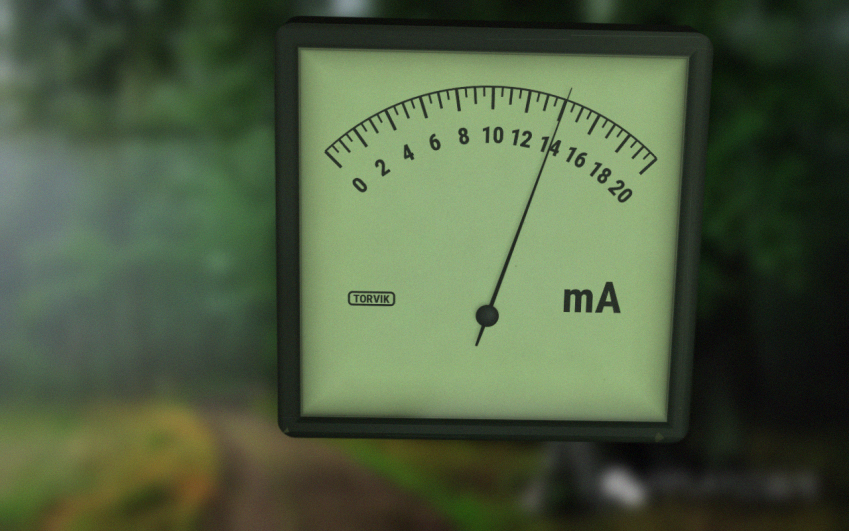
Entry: 14 mA
